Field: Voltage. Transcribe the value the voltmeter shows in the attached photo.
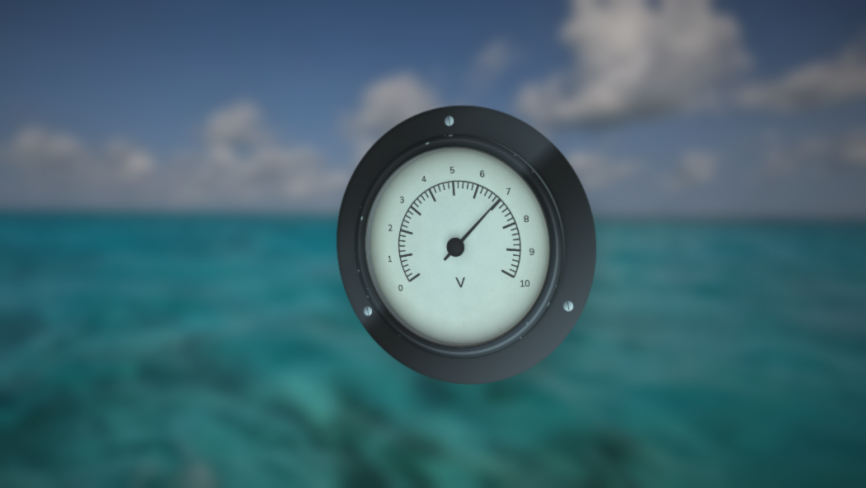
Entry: 7 V
